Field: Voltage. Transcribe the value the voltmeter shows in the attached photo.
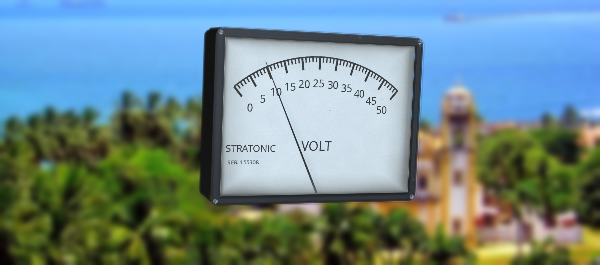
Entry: 10 V
